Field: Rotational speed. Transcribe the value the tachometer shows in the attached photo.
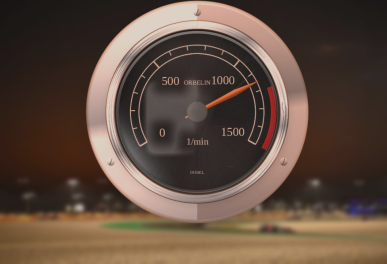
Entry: 1150 rpm
